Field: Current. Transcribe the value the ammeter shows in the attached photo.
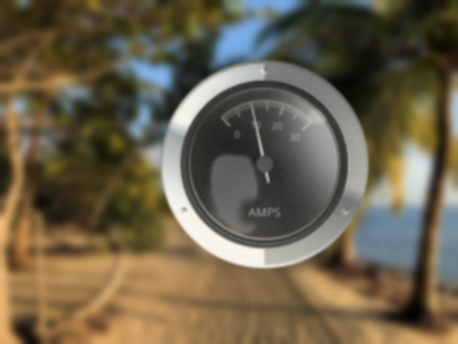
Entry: 10 A
